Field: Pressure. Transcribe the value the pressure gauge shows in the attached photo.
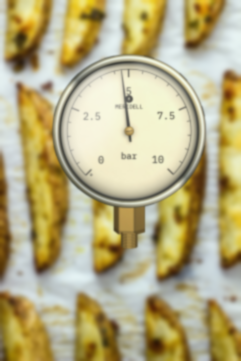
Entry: 4.75 bar
